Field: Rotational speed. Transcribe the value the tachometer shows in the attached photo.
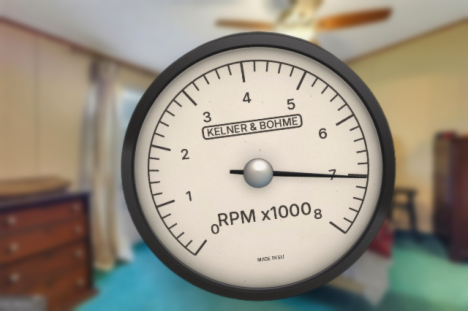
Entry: 7000 rpm
